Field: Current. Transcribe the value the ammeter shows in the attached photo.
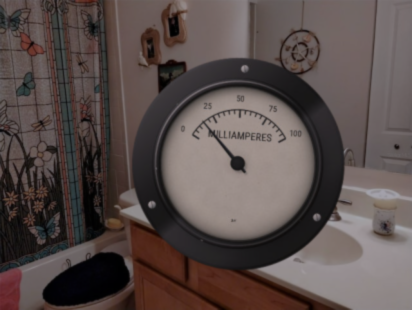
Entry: 15 mA
